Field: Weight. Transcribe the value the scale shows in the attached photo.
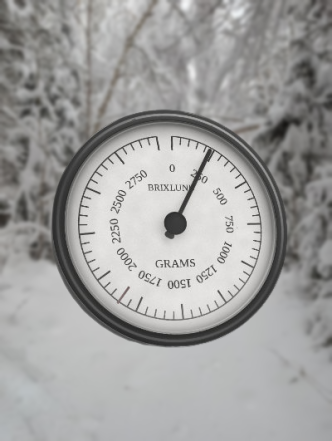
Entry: 225 g
